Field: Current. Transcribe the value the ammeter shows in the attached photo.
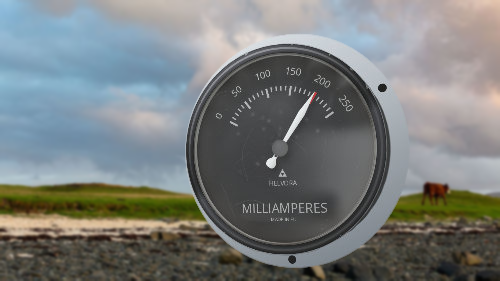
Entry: 200 mA
